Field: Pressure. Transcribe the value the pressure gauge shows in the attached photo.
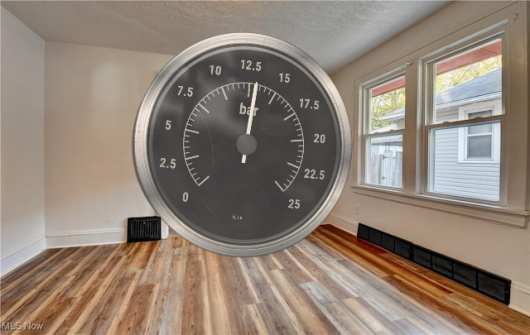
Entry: 13 bar
